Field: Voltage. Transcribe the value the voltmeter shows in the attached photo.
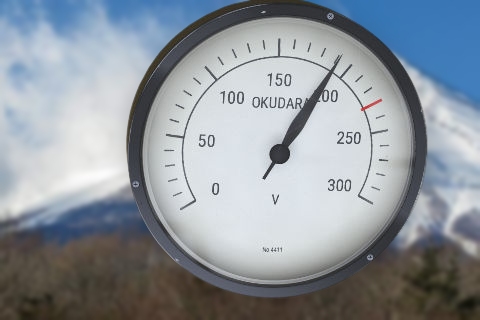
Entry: 190 V
